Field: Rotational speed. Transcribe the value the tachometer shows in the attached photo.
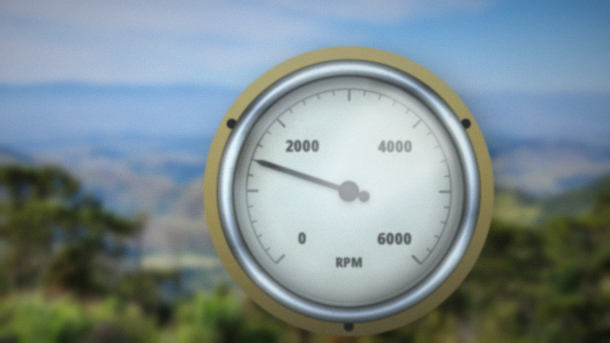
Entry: 1400 rpm
